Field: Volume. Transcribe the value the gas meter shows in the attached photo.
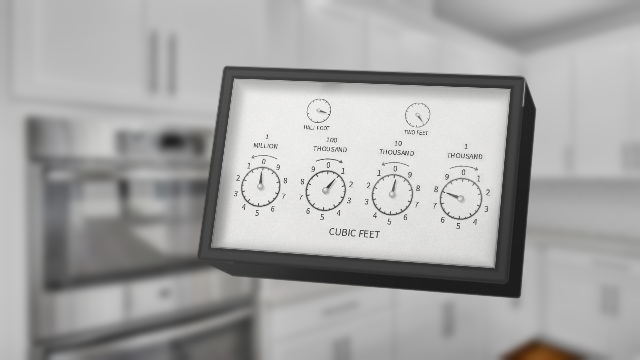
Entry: 9800 ft³
